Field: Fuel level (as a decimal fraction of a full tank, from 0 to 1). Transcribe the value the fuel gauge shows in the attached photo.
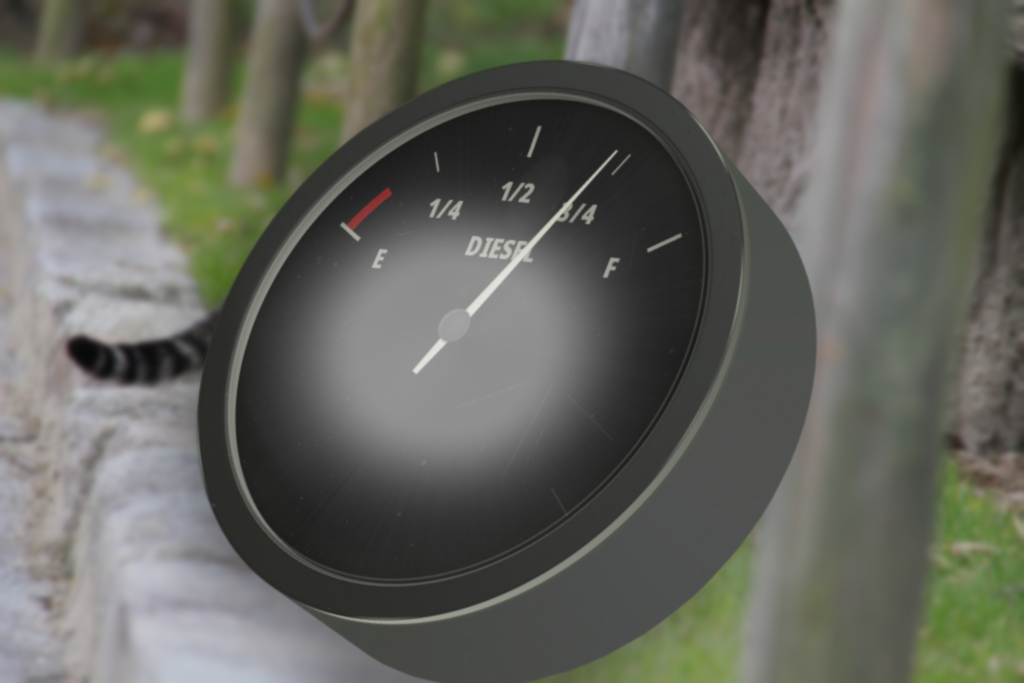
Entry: 0.75
